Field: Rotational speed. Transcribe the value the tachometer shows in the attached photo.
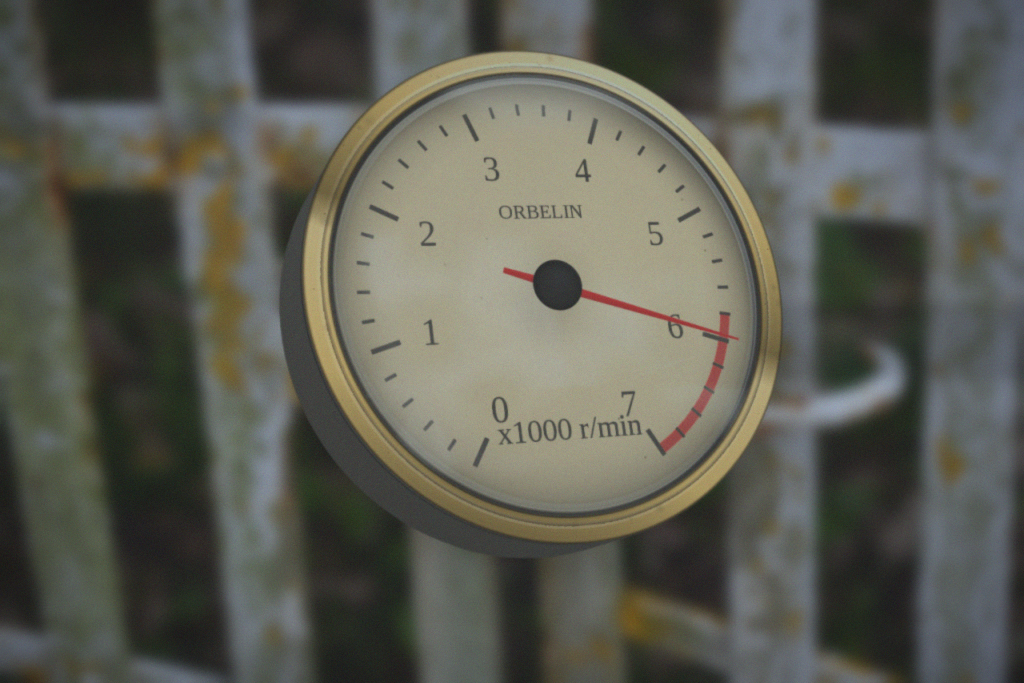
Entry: 6000 rpm
